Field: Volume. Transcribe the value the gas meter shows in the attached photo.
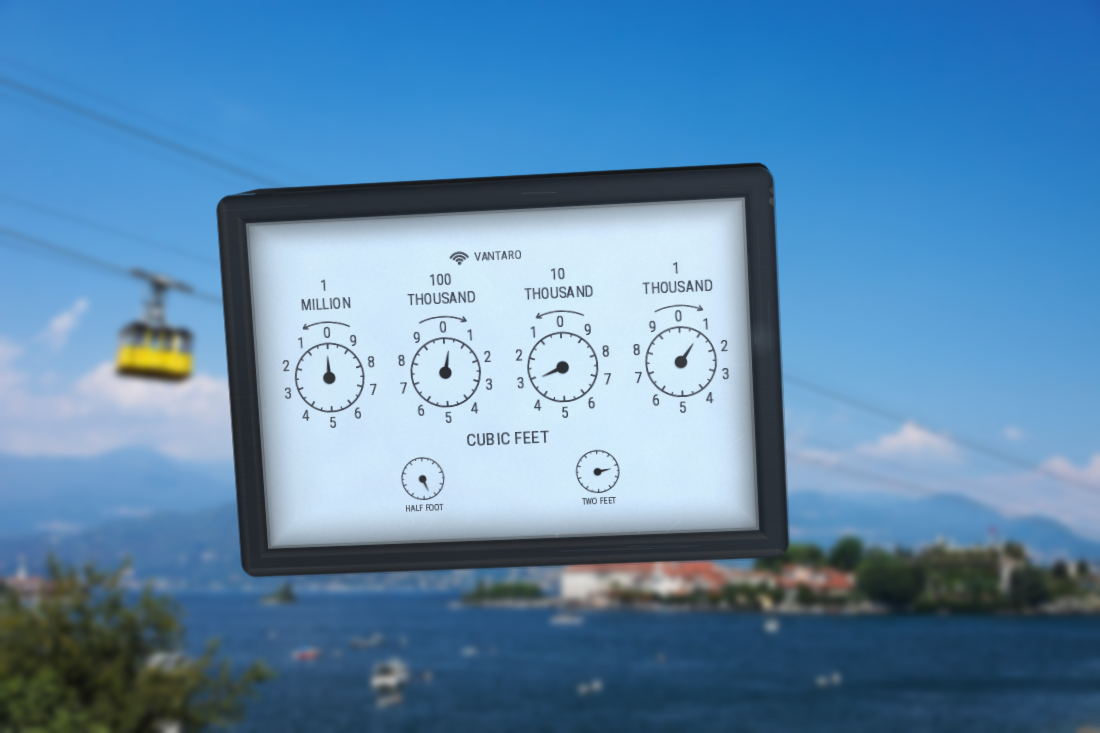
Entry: 3100 ft³
